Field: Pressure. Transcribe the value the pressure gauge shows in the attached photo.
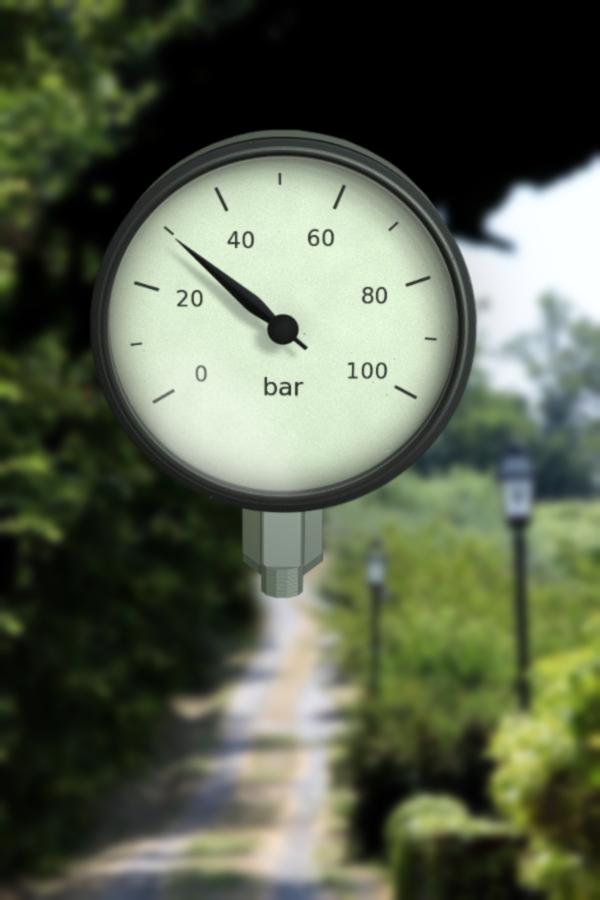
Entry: 30 bar
